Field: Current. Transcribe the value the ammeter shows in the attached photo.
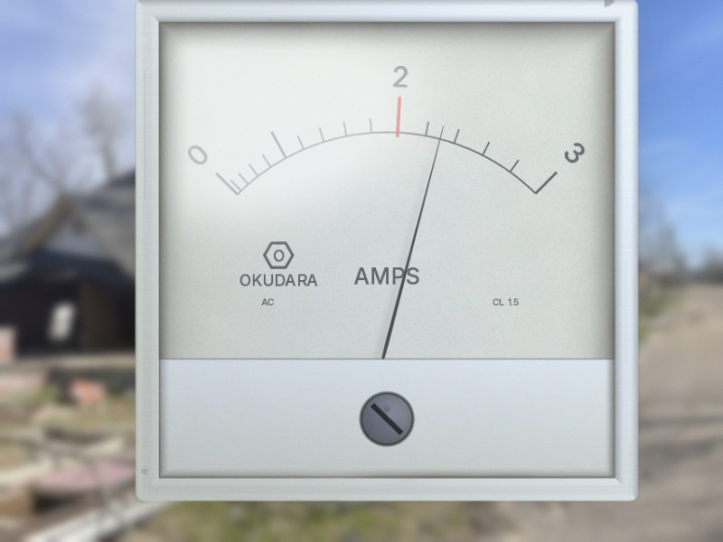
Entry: 2.3 A
